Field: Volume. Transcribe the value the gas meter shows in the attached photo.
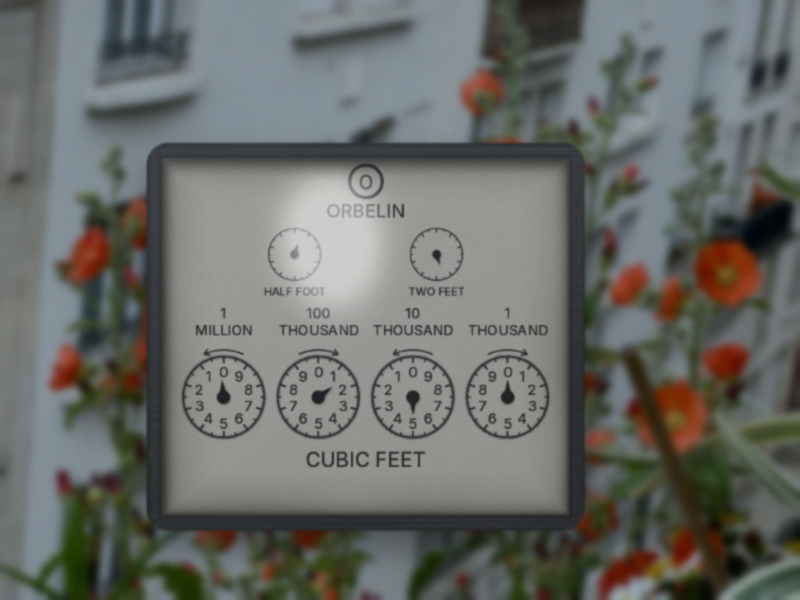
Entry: 15000 ft³
